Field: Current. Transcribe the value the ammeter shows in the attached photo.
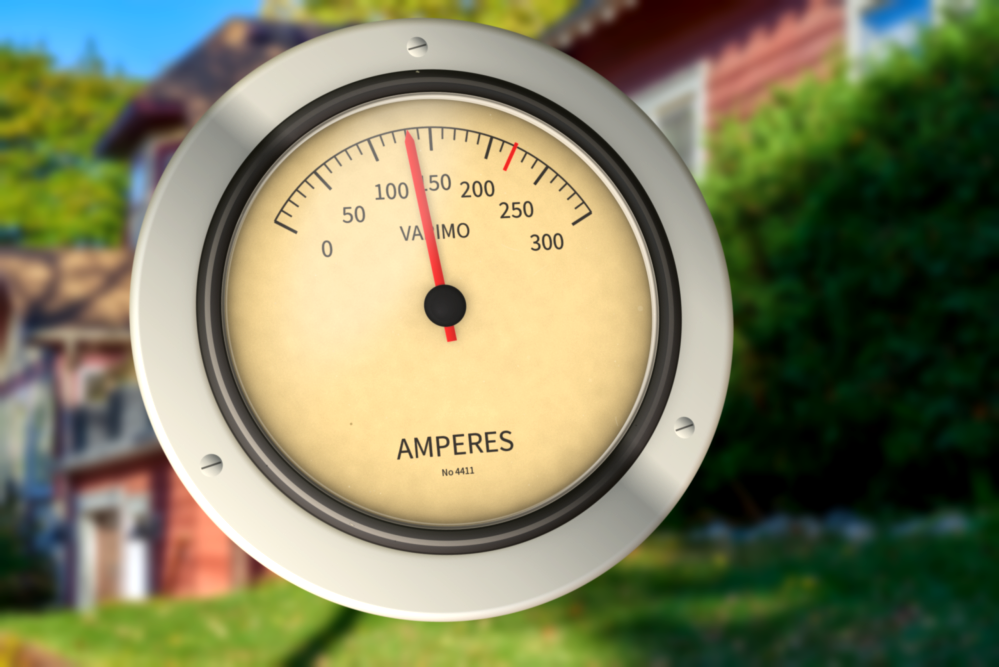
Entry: 130 A
